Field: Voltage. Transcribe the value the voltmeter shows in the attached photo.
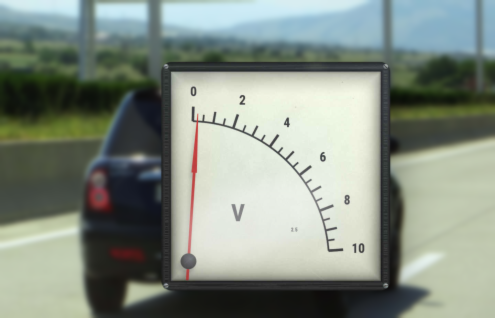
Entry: 0.25 V
